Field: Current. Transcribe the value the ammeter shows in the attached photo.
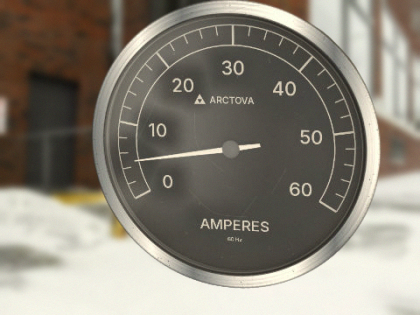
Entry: 5 A
